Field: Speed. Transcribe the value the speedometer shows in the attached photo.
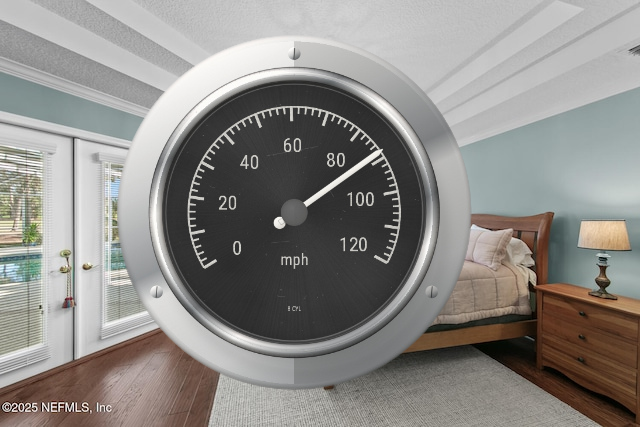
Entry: 88 mph
